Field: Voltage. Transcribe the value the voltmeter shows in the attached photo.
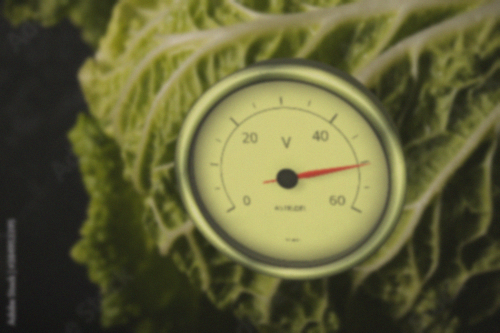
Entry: 50 V
